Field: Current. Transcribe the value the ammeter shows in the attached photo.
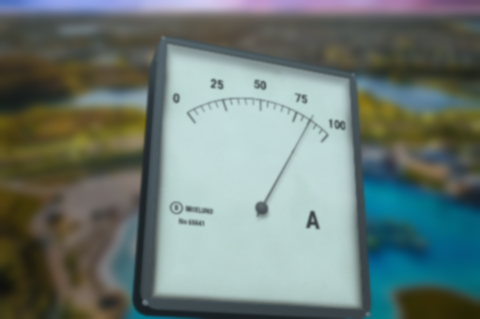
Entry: 85 A
